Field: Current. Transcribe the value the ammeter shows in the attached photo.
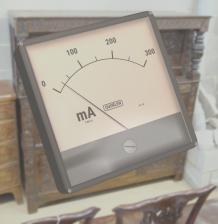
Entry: 25 mA
